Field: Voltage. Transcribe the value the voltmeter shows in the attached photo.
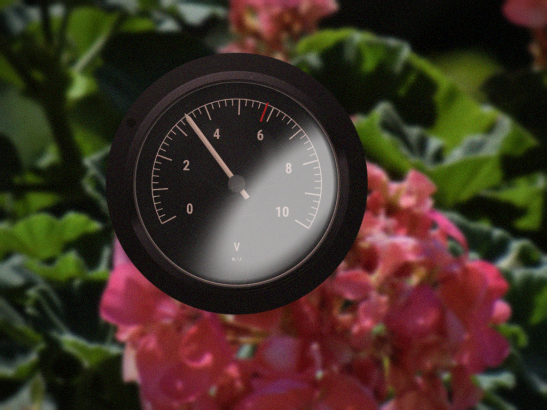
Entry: 3.4 V
